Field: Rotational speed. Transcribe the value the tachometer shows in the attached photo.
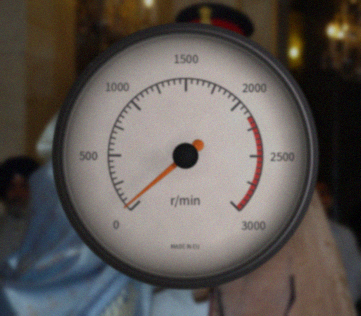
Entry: 50 rpm
